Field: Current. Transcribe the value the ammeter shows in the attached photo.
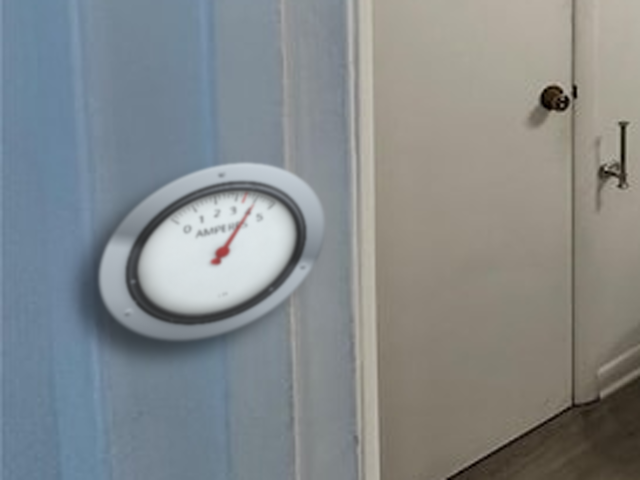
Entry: 4 A
